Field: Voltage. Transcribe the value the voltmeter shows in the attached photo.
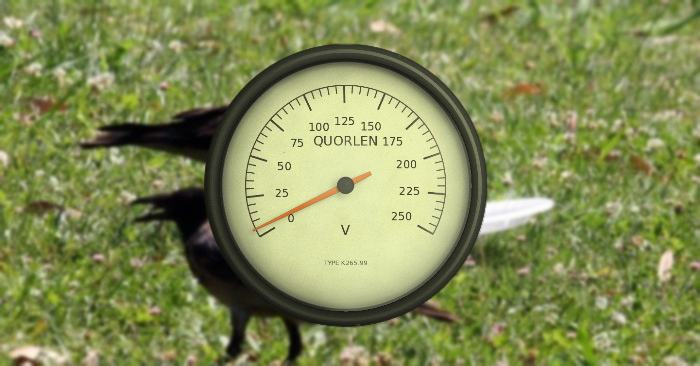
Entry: 5 V
